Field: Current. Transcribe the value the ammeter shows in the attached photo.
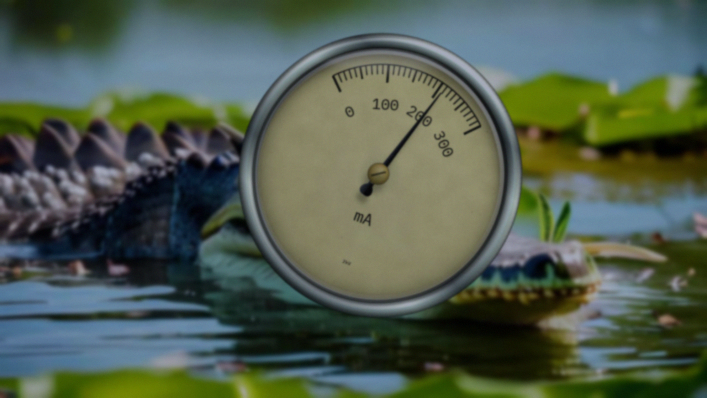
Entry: 210 mA
